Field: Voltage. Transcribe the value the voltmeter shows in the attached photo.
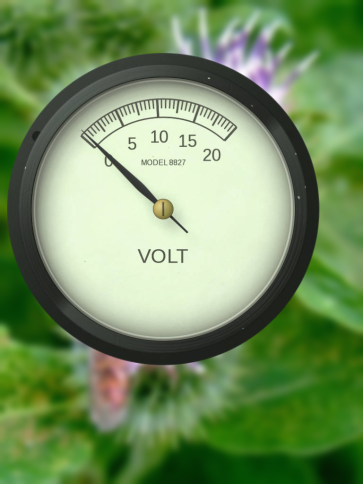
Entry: 0.5 V
